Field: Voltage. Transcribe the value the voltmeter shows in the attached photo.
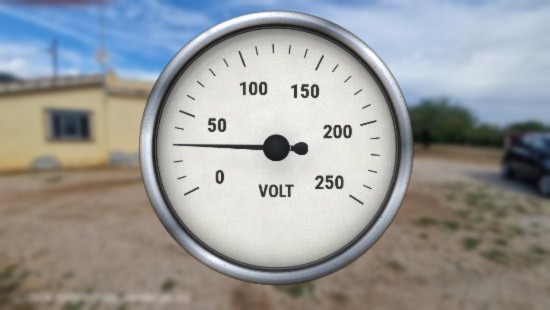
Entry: 30 V
